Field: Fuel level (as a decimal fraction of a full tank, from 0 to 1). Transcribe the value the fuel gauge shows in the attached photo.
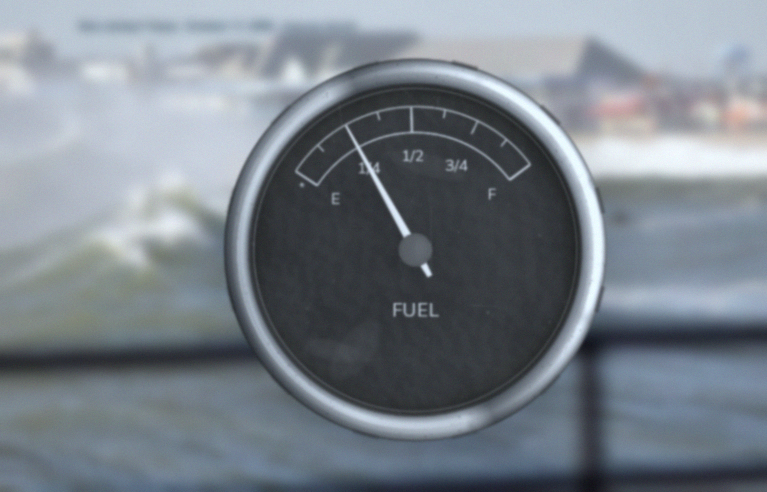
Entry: 0.25
